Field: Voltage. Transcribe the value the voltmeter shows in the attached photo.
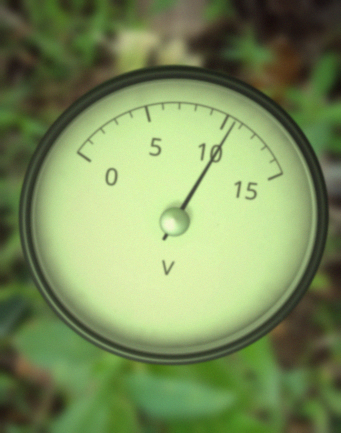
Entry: 10.5 V
